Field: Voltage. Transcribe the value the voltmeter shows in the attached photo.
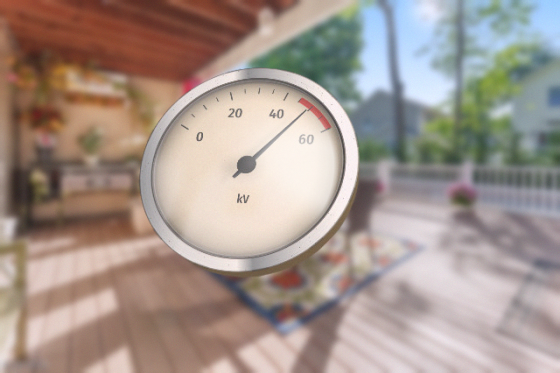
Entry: 50 kV
